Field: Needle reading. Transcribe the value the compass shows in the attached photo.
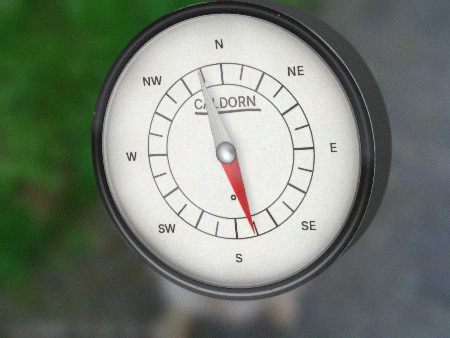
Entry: 165 °
